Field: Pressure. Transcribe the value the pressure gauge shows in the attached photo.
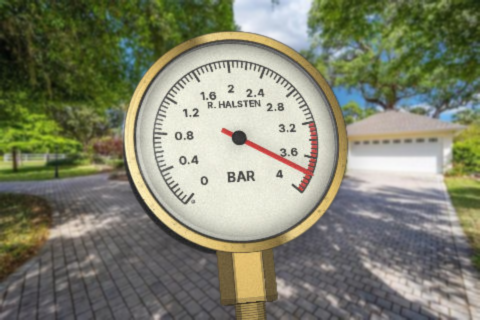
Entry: 3.8 bar
